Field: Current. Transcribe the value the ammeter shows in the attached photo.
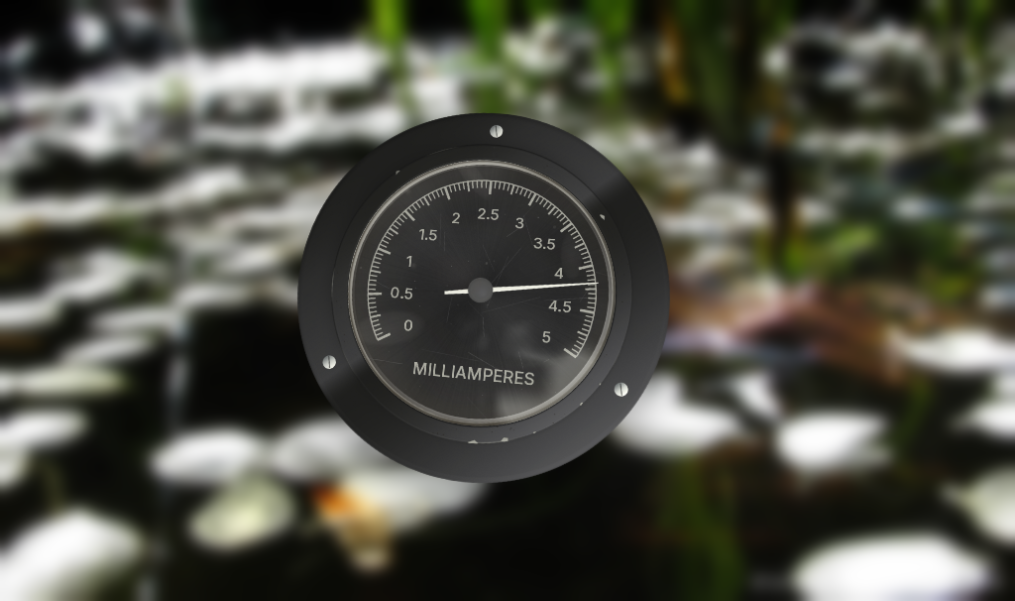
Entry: 4.2 mA
